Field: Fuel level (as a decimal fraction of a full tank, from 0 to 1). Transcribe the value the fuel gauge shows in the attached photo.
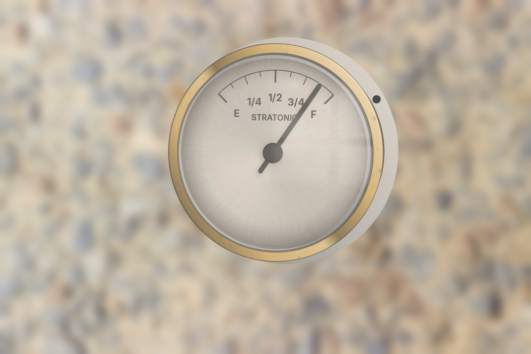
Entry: 0.875
